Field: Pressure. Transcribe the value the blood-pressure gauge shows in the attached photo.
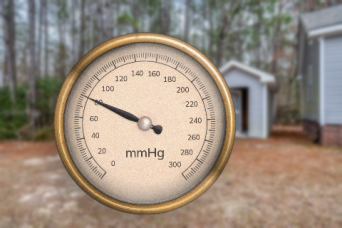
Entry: 80 mmHg
